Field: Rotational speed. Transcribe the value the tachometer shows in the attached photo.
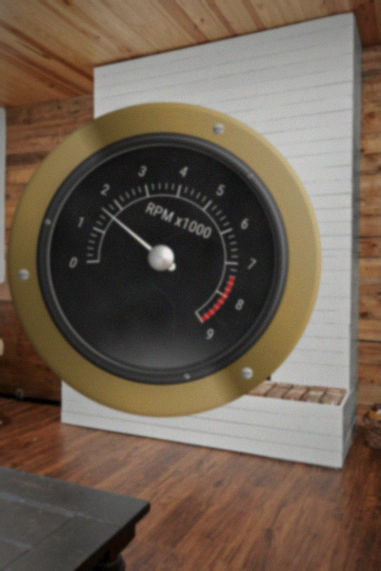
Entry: 1600 rpm
